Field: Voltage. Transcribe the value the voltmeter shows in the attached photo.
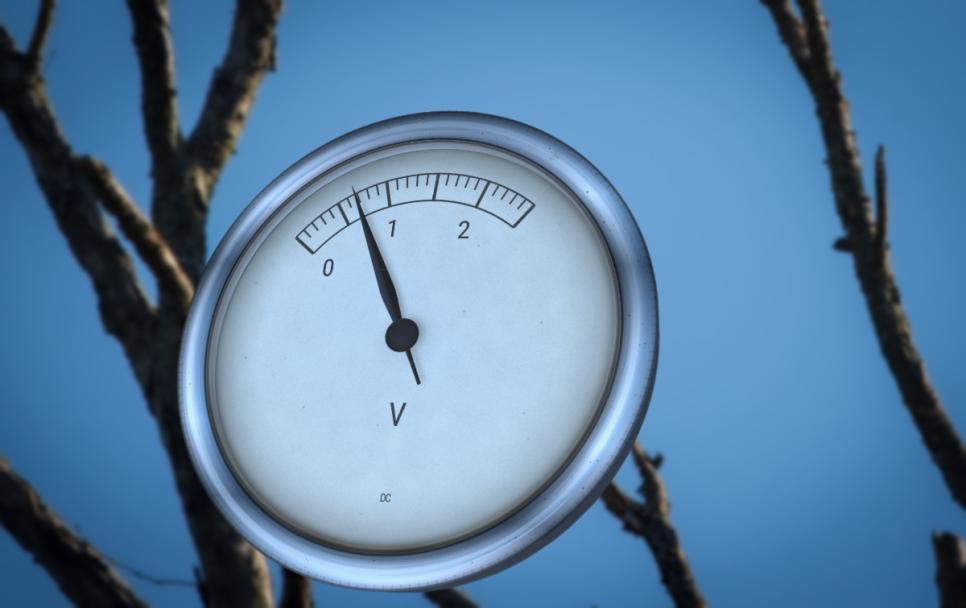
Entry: 0.7 V
